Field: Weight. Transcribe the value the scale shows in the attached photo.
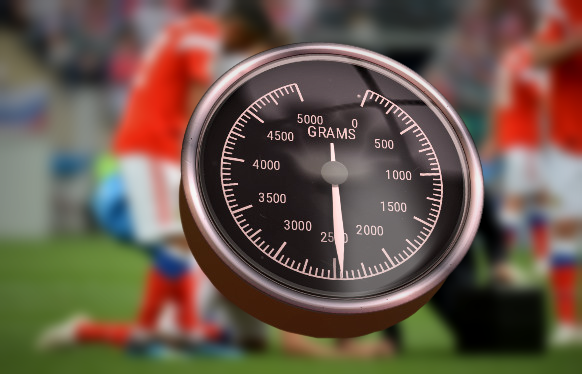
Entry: 2450 g
